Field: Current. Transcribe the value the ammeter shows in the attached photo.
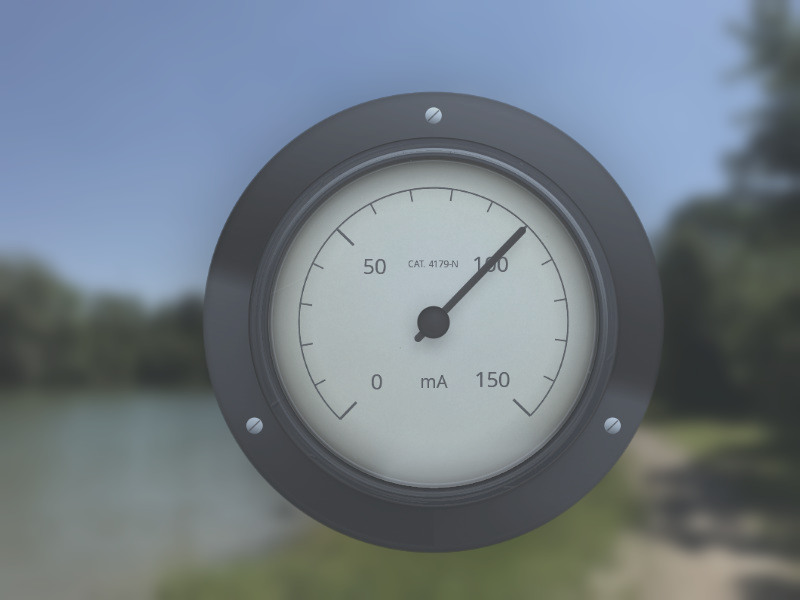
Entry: 100 mA
